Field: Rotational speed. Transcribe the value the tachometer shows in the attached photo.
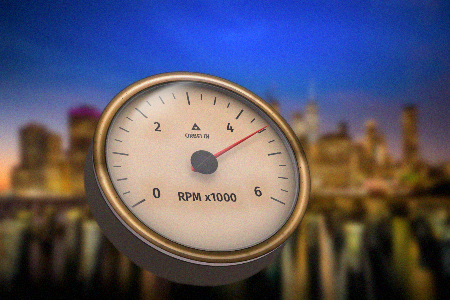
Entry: 4500 rpm
